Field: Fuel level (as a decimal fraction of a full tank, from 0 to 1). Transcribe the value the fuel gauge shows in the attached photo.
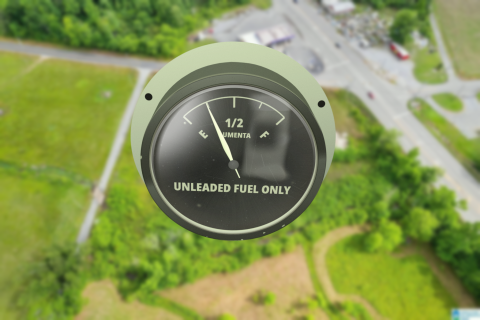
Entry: 0.25
